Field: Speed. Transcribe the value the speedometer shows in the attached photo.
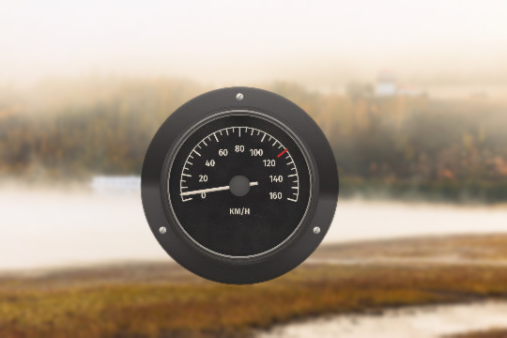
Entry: 5 km/h
